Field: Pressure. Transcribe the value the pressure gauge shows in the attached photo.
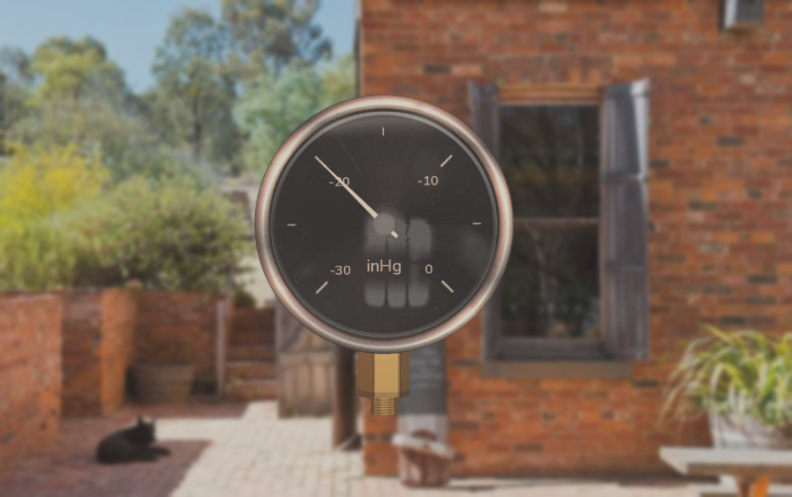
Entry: -20 inHg
